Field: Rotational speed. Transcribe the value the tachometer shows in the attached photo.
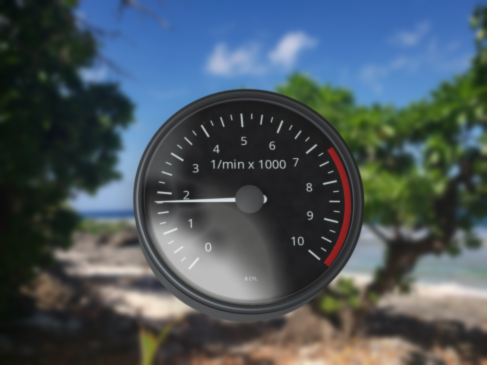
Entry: 1750 rpm
